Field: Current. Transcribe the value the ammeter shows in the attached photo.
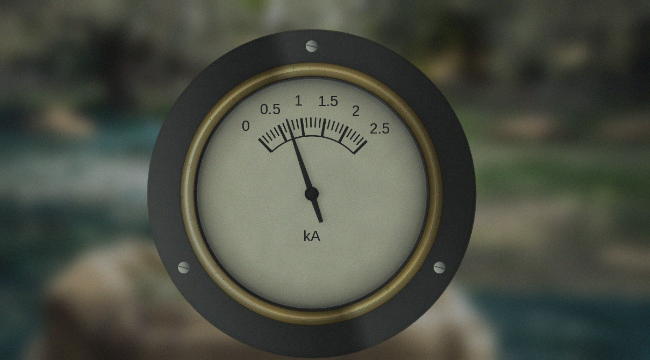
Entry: 0.7 kA
